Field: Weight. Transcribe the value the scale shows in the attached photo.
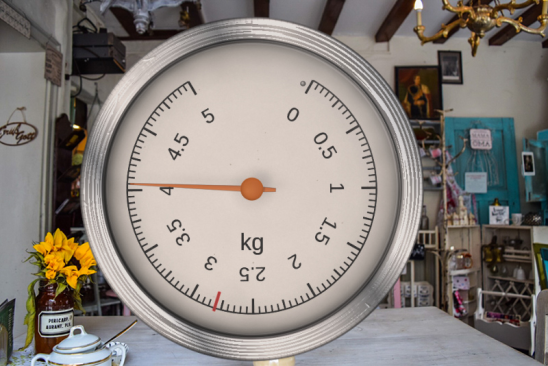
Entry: 4.05 kg
